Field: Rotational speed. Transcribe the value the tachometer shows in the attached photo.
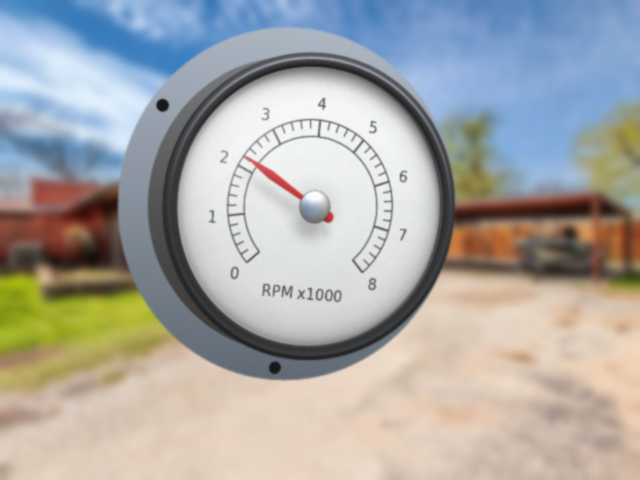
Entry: 2200 rpm
